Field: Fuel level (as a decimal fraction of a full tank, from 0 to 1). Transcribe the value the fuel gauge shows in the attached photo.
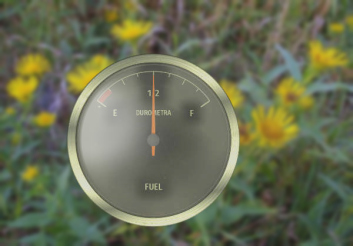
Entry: 0.5
